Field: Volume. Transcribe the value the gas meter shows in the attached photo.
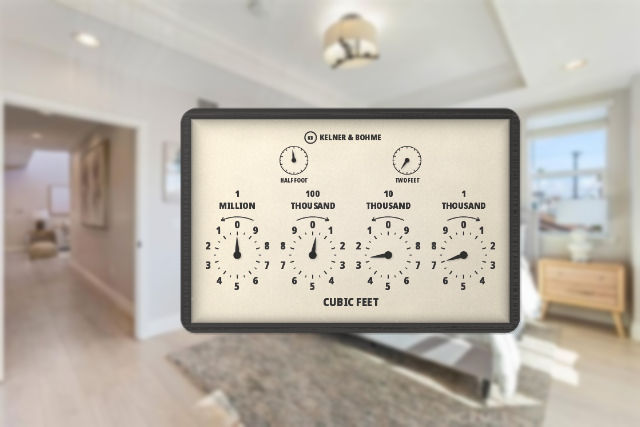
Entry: 2700 ft³
